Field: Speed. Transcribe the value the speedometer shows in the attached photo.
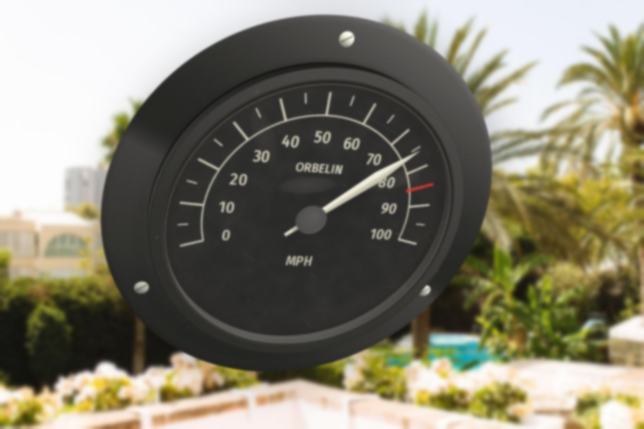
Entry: 75 mph
